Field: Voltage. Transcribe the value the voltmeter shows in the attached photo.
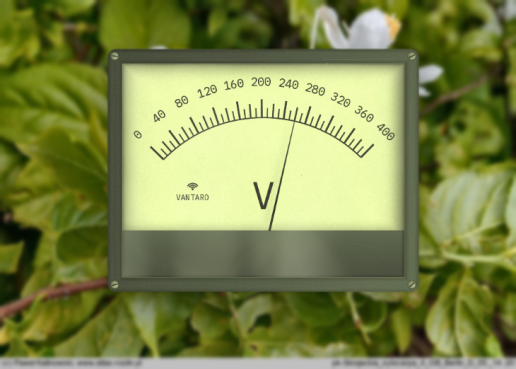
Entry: 260 V
